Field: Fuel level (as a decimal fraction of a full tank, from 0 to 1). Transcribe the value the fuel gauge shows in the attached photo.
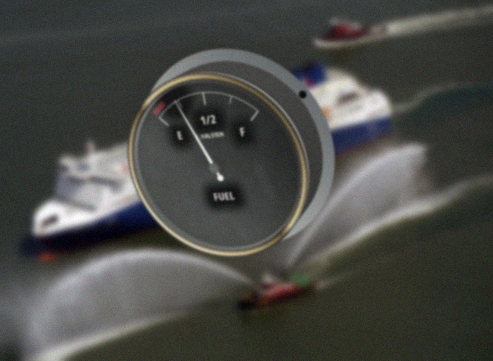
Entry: 0.25
